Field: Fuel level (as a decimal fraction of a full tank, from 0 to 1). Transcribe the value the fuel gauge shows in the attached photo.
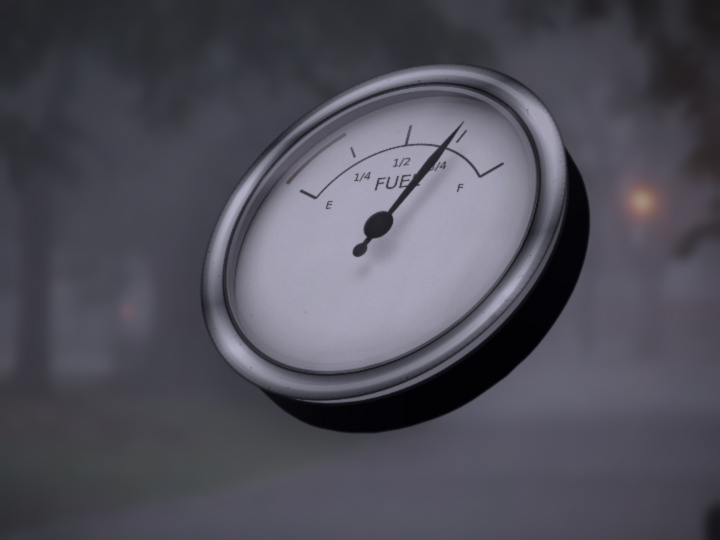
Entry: 0.75
